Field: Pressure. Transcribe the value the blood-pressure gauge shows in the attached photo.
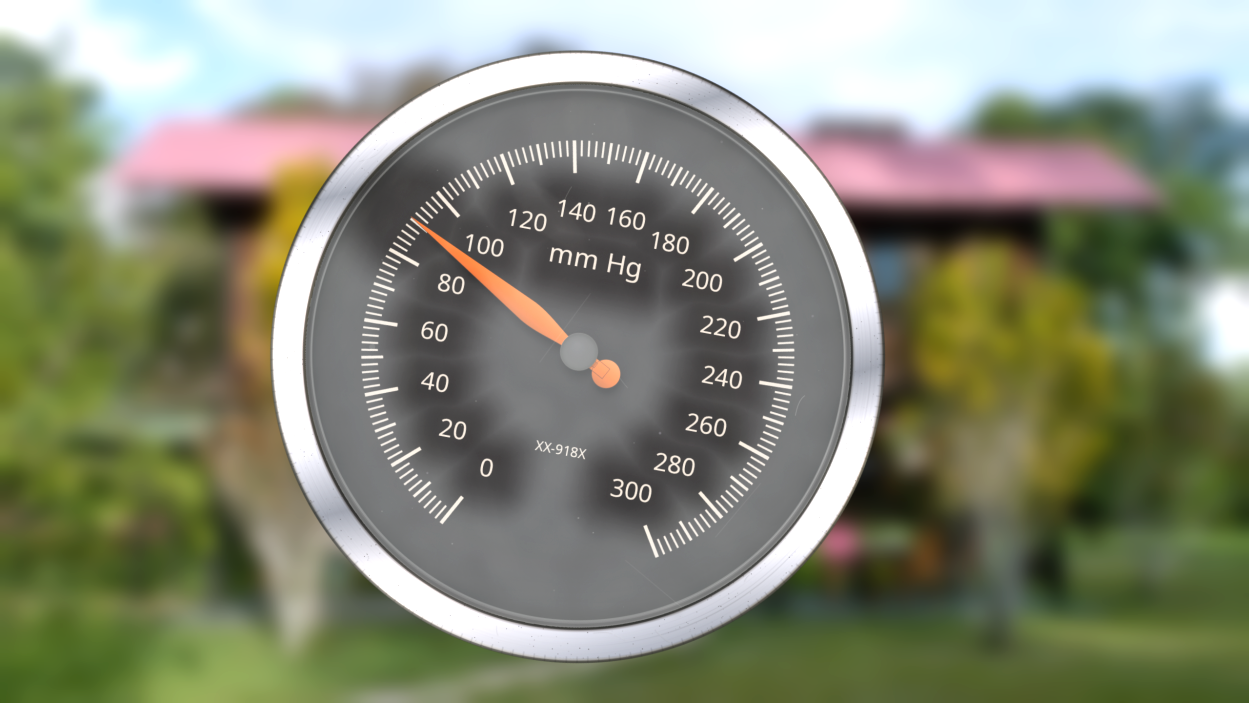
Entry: 90 mmHg
